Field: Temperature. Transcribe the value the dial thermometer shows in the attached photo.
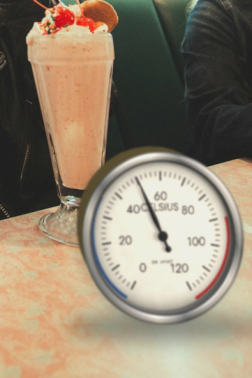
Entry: 50 °C
